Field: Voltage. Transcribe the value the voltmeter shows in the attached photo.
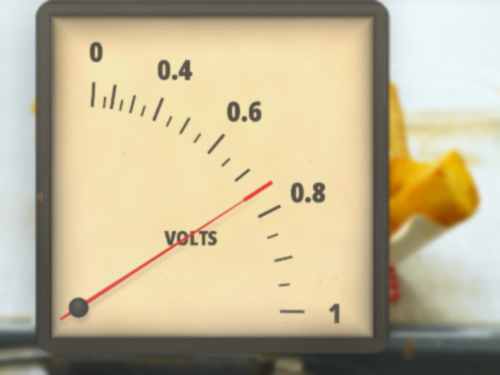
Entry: 0.75 V
